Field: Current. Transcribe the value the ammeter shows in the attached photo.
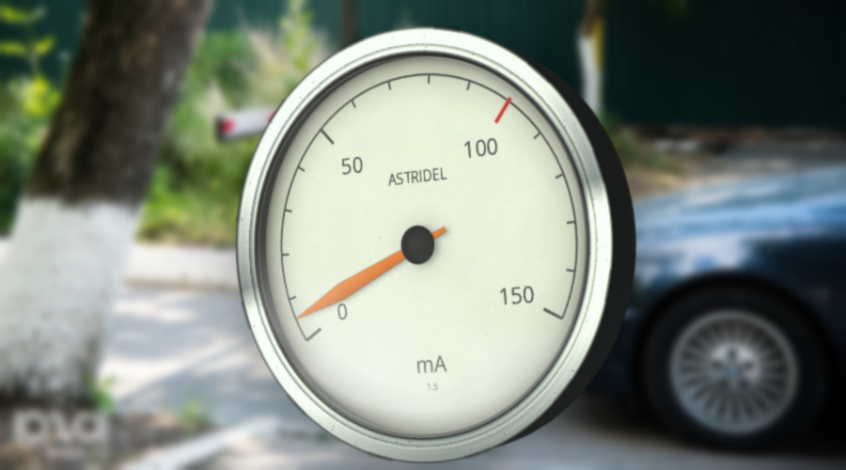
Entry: 5 mA
